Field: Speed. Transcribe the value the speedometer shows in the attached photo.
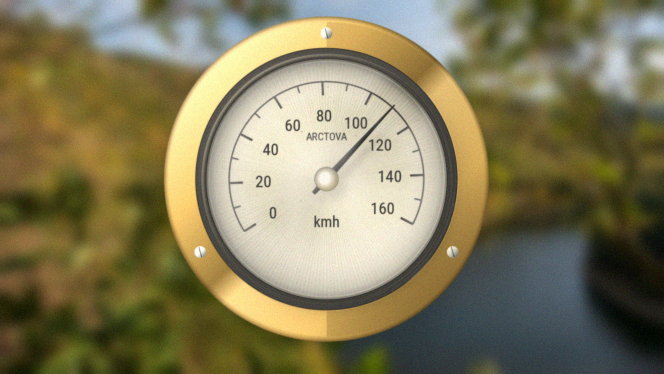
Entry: 110 km/h
